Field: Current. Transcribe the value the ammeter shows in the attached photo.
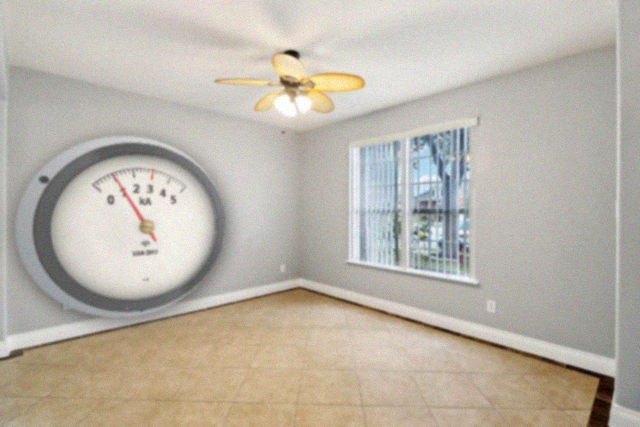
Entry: 1 kA
